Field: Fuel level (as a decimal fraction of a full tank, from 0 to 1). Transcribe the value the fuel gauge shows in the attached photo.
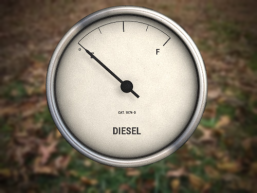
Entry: 0
